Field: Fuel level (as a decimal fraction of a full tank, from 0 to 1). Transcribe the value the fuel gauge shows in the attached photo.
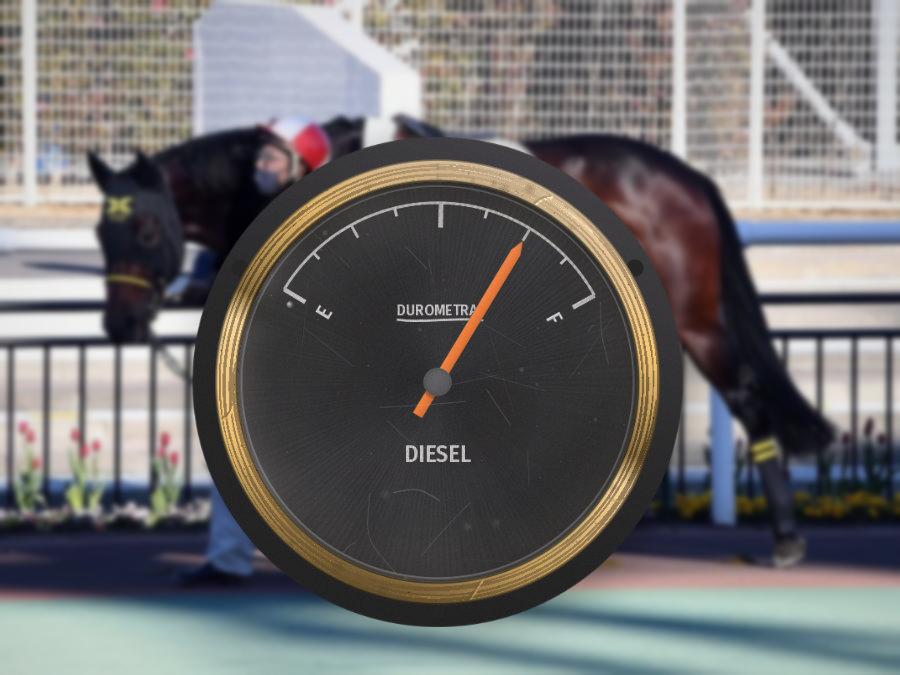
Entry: 0.75
